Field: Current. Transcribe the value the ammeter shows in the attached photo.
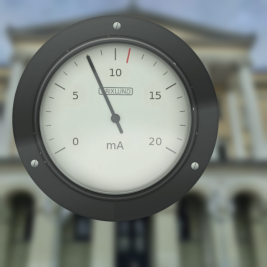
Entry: 8 mA
